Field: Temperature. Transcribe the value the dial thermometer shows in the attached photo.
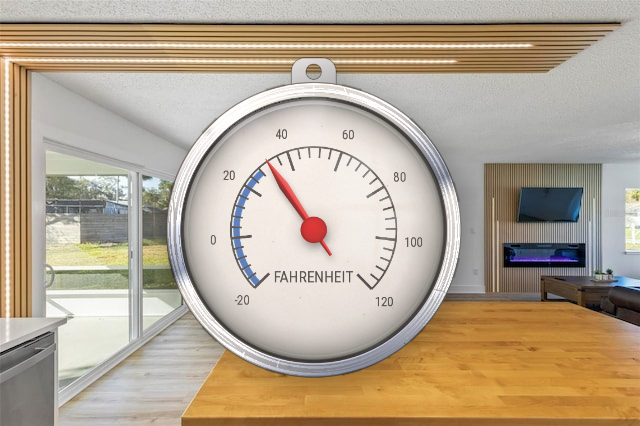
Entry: 32 °F
